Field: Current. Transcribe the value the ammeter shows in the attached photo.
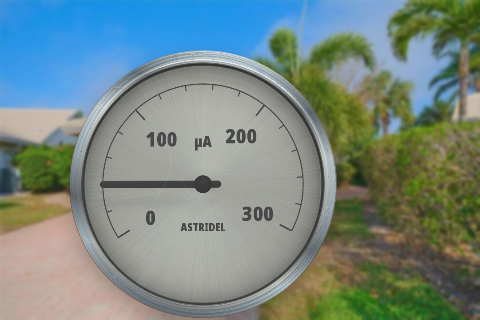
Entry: 40 µA
